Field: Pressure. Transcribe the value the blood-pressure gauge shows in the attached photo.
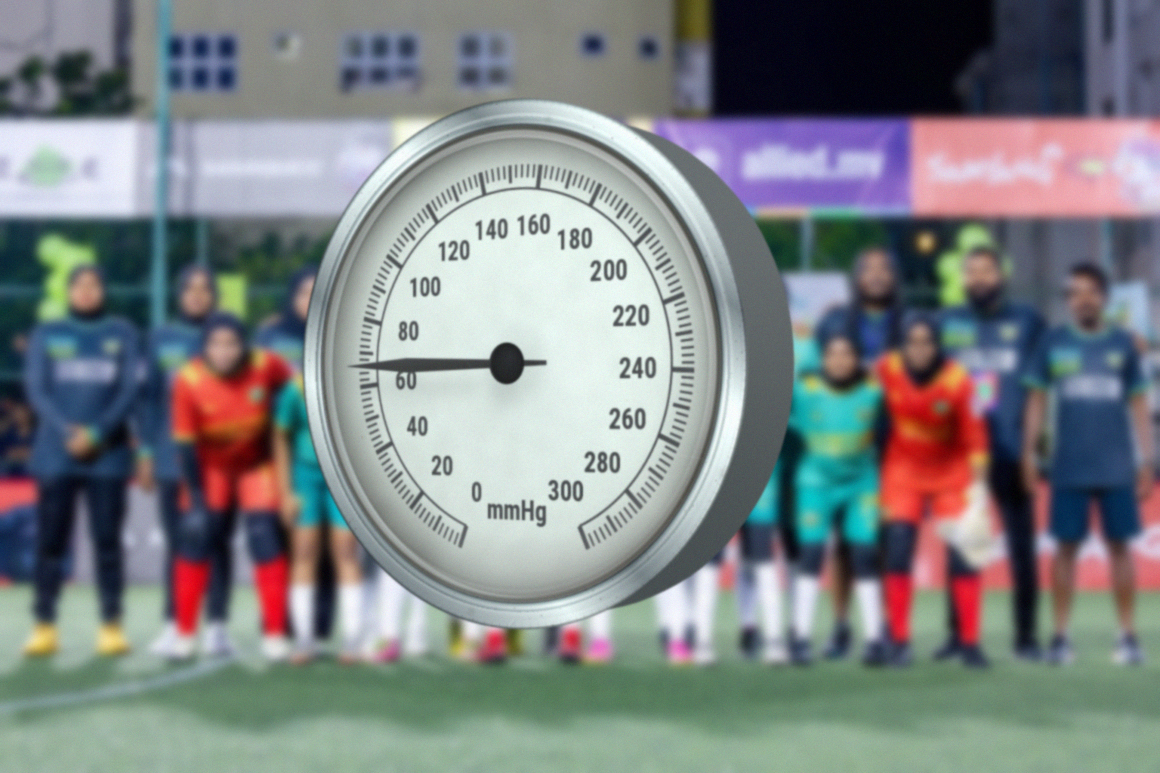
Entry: 66 mmHg
